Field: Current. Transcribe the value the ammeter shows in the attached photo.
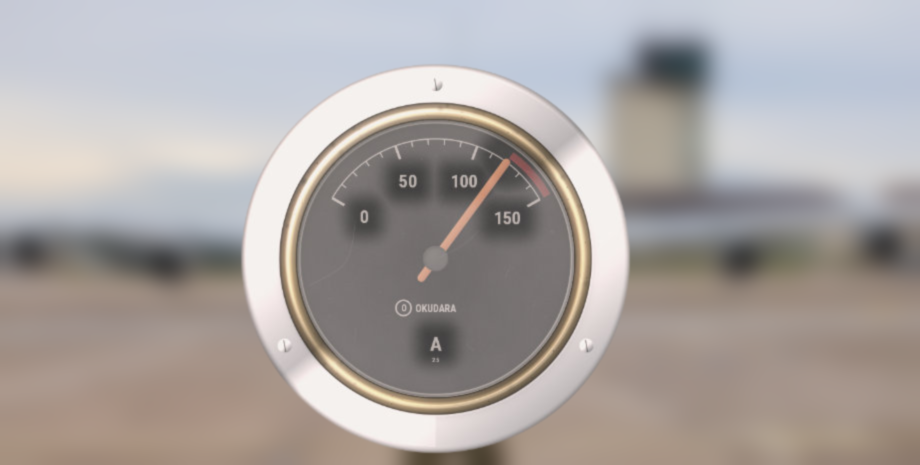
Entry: 120 A
